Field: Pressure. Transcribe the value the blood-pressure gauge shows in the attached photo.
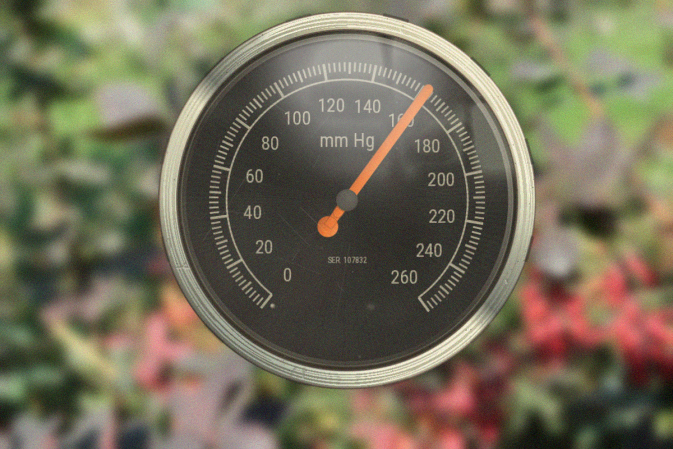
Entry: 162 mmHg
